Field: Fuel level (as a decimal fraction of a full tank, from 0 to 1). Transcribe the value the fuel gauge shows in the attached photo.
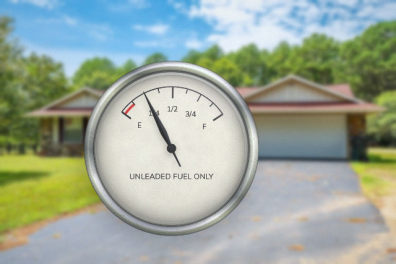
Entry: 0.25
